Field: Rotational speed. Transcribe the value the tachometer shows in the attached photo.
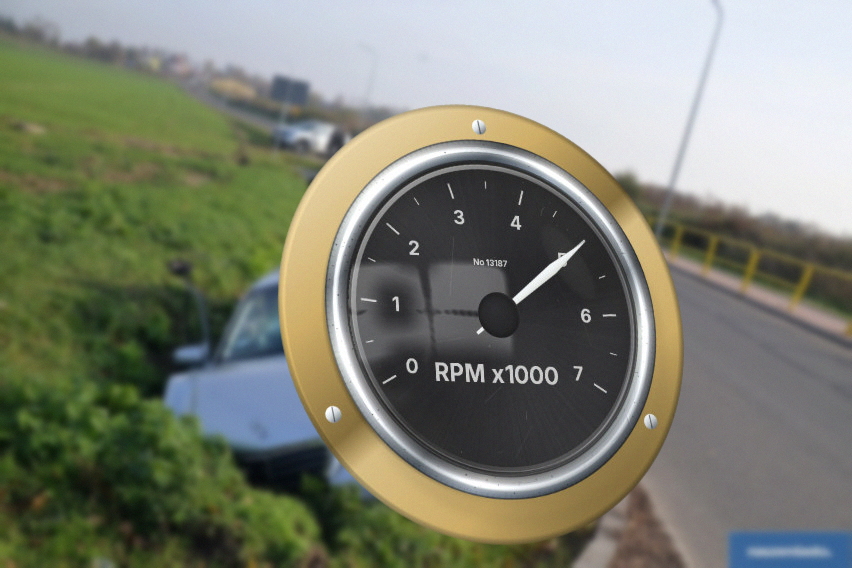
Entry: 5000 rpm
